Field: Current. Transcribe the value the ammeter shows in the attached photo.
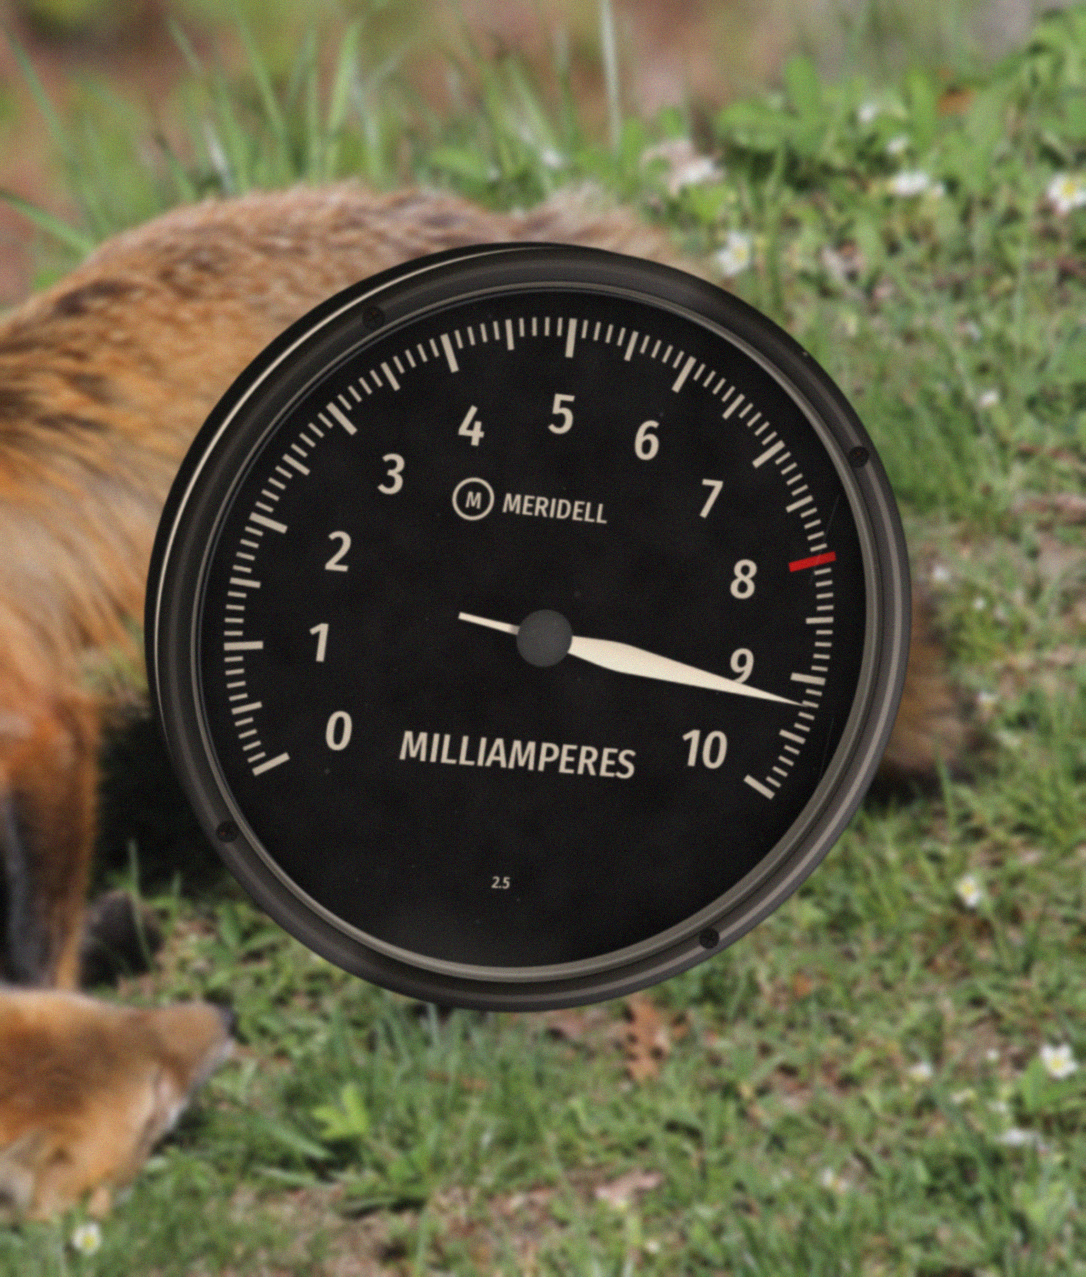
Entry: 9.2 mA
